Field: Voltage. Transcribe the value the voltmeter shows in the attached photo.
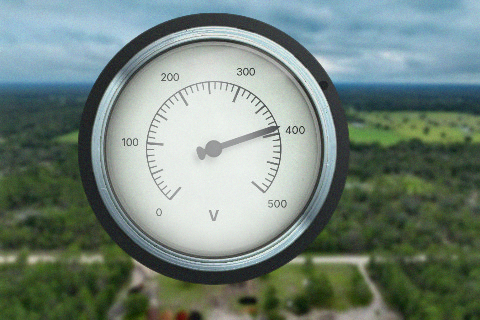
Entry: 390 V
